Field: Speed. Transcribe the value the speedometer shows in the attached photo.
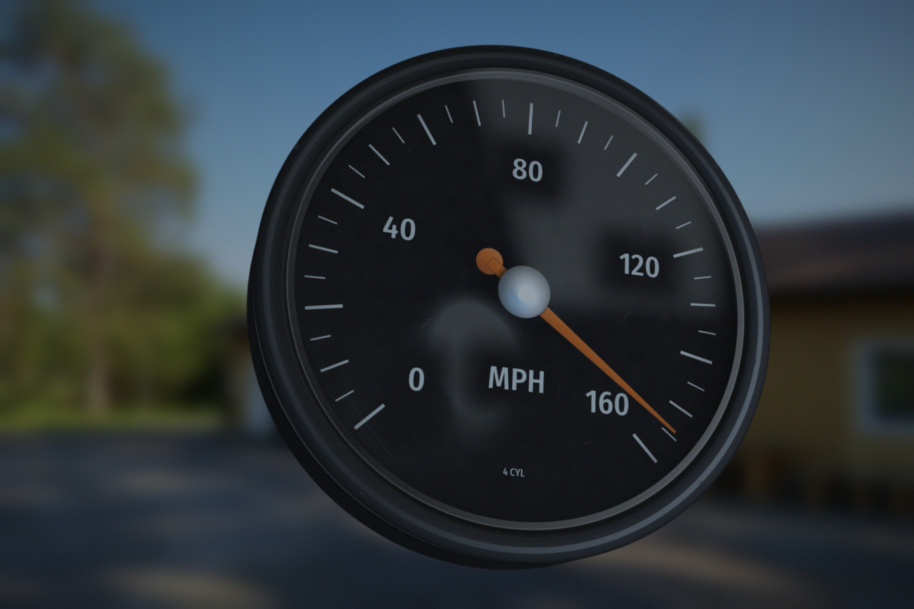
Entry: 155 mph
